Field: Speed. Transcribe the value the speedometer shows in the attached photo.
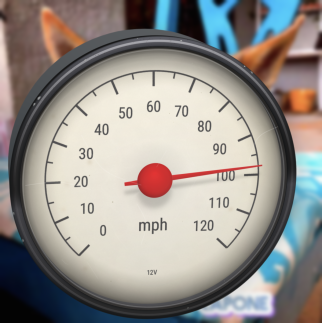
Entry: 97.5 mph
